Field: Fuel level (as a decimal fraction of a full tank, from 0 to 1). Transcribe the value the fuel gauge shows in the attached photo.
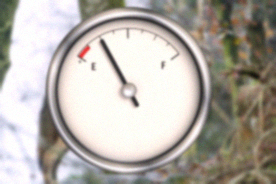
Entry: 0.25
